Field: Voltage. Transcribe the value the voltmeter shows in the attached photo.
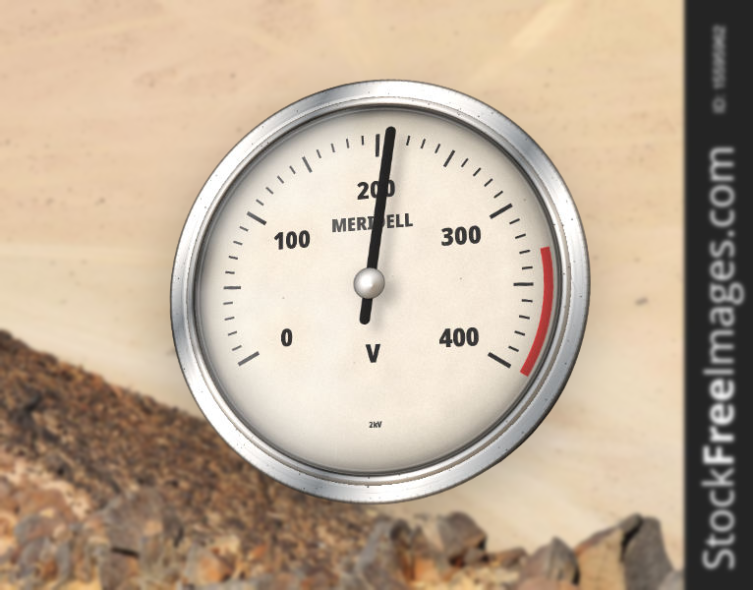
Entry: 210 V
